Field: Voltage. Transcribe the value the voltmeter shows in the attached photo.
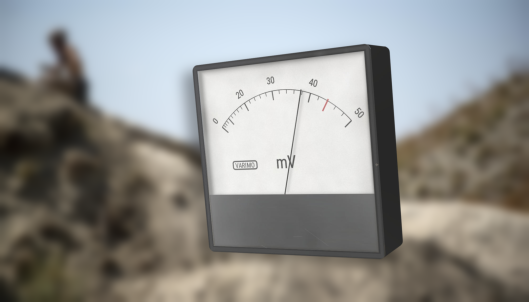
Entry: 38 mV
